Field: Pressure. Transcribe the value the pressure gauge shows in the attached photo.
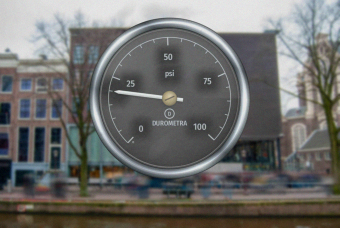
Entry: 20 psi
